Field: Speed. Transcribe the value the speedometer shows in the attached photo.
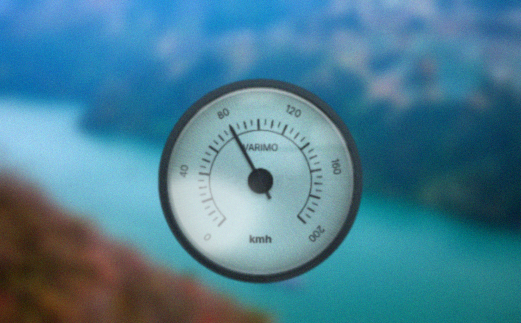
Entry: 80 km/h
